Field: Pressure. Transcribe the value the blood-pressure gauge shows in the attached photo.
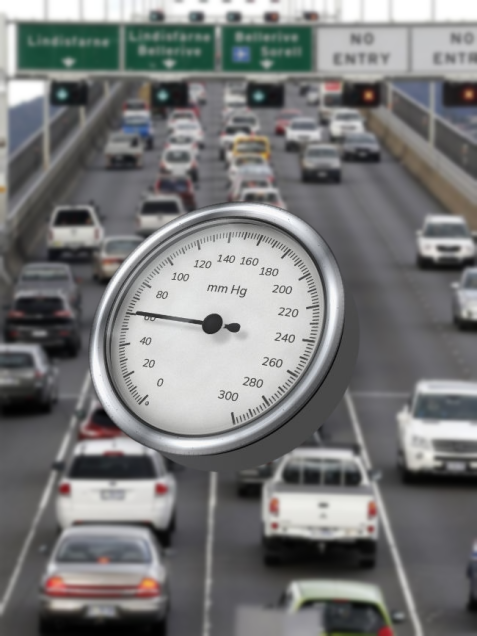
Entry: 60 mmHg
